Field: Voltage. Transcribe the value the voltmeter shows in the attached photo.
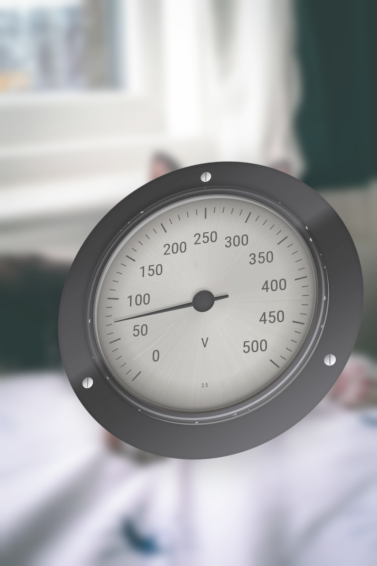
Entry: 70 V
